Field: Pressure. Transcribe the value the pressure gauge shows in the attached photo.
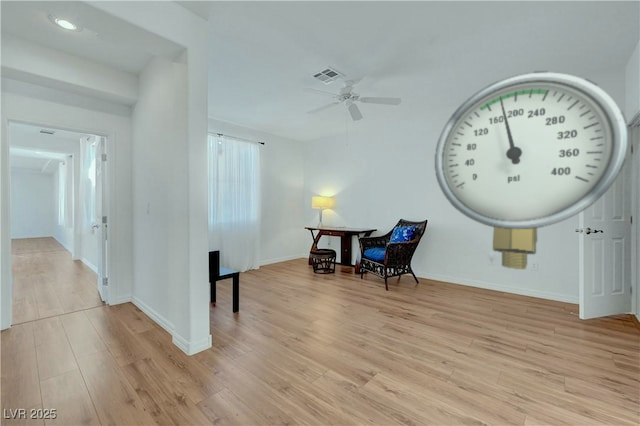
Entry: 180 psi
